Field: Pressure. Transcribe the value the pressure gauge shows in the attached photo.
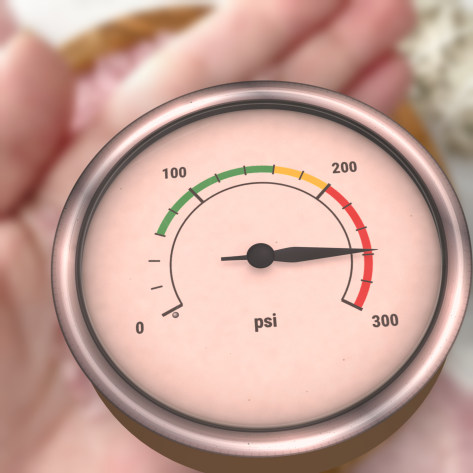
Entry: 260 psi
